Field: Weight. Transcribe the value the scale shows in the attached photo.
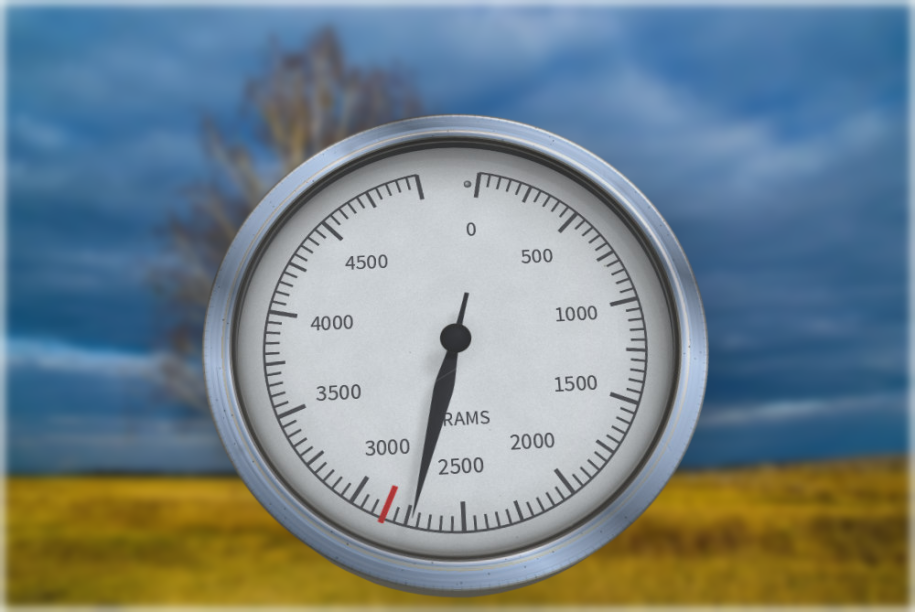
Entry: 2725 g
